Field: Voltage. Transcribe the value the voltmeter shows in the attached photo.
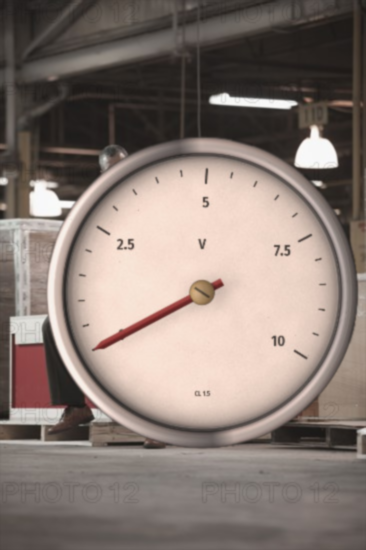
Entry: 0 V
